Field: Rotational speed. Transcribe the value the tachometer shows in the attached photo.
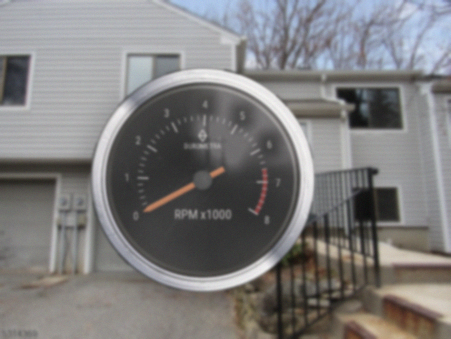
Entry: 0 rpm
